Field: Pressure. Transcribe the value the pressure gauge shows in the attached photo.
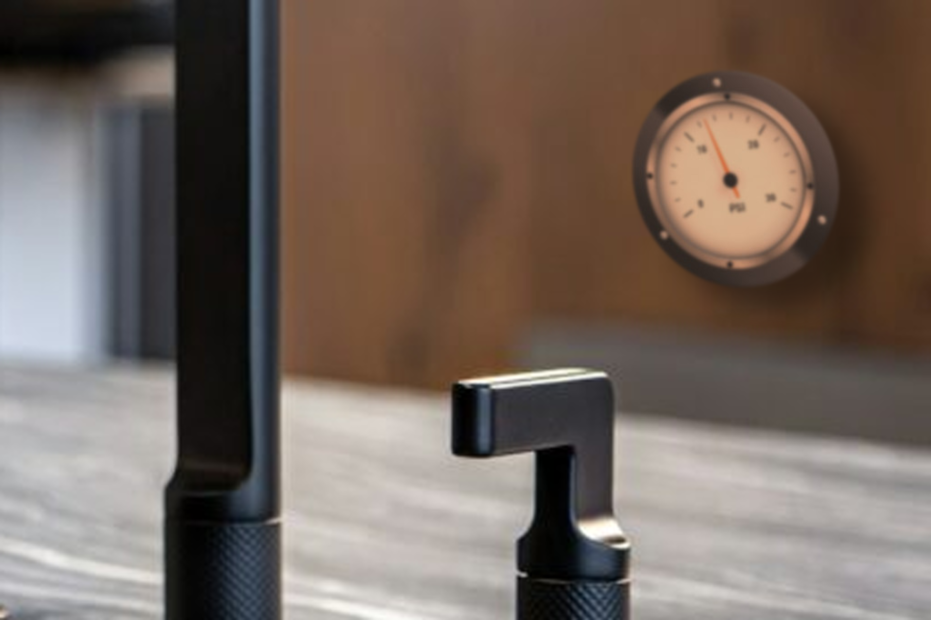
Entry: 13 psi
